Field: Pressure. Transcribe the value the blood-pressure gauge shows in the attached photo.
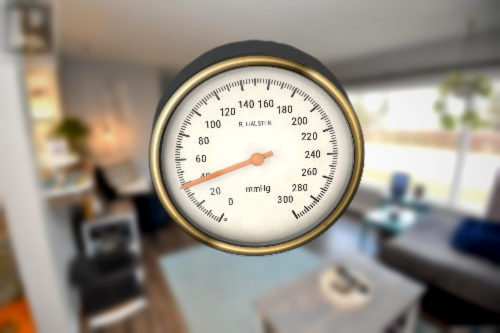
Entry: 40 mmHg
